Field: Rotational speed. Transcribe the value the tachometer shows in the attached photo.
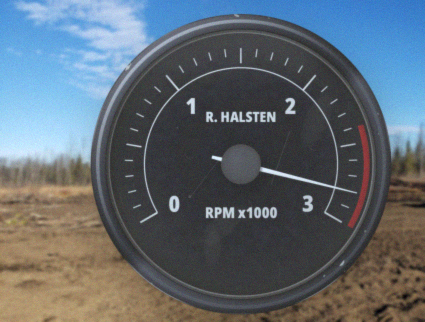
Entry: 2800 rpm
